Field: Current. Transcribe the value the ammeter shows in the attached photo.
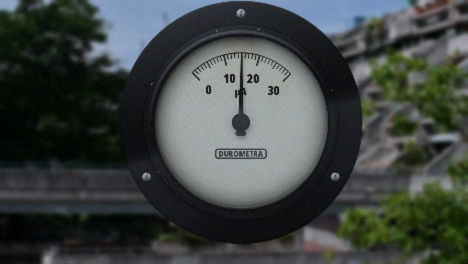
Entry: 15 µA
